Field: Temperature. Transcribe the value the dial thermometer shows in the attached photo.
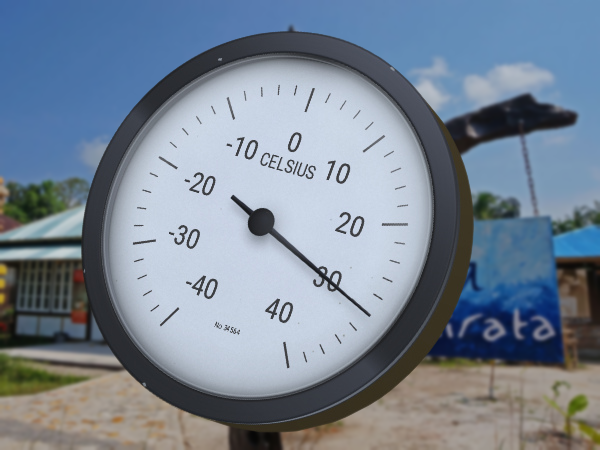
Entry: 30 °C
